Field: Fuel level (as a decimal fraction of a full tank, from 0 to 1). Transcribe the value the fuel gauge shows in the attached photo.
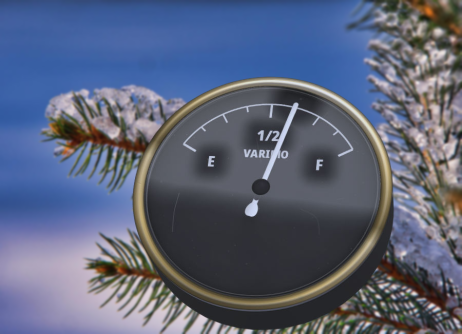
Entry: 0.625
